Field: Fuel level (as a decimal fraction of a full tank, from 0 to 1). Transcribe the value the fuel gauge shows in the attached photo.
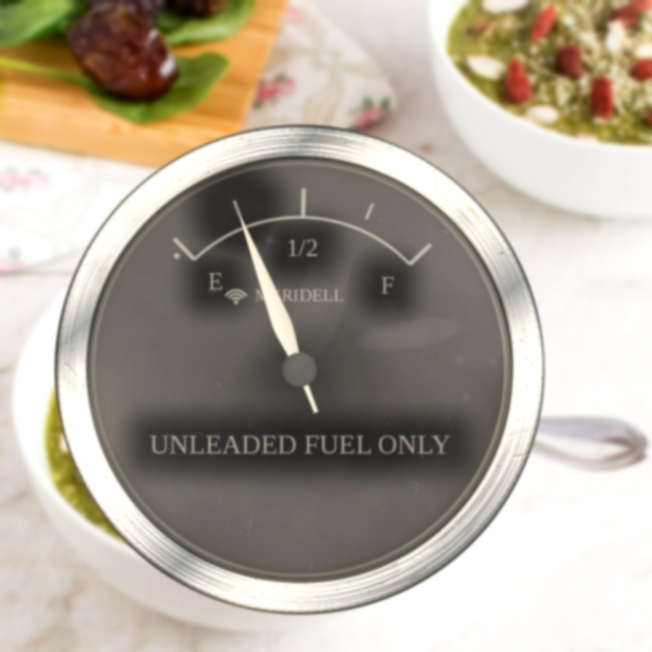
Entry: 0.25
